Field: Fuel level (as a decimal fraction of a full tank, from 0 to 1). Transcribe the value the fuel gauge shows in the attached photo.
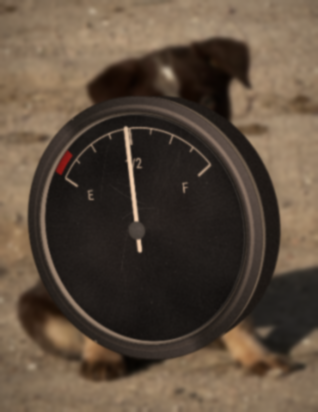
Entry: 0.5
